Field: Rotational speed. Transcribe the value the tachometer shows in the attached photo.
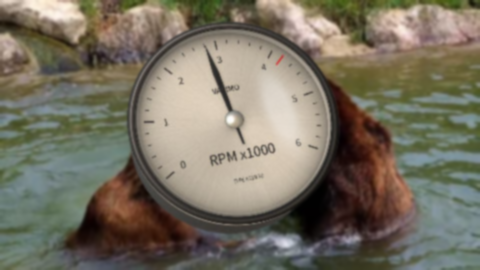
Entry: 2800 rpm
